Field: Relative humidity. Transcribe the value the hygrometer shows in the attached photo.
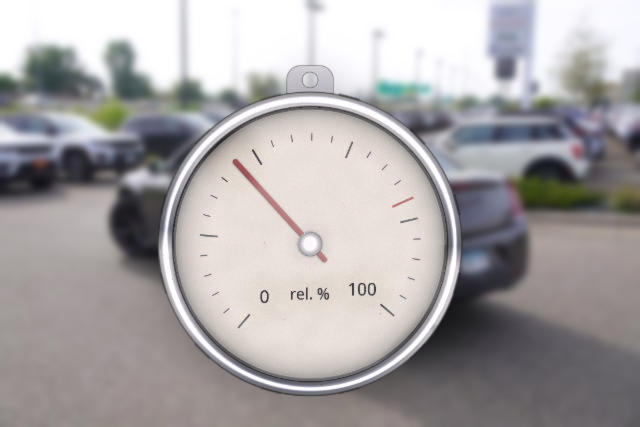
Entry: 36 %
